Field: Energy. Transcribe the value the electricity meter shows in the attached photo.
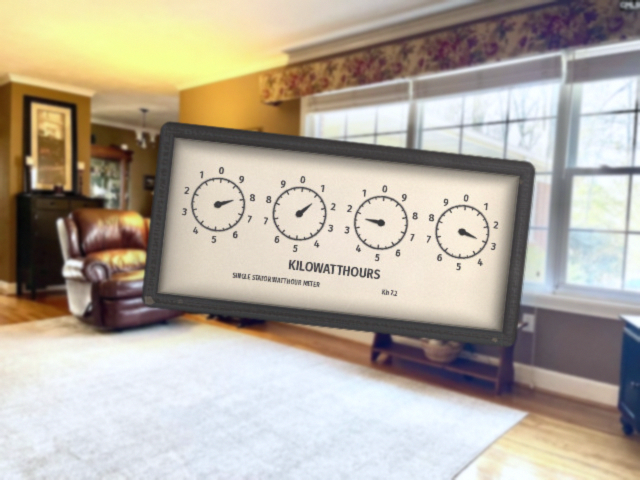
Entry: 8123 kWh
